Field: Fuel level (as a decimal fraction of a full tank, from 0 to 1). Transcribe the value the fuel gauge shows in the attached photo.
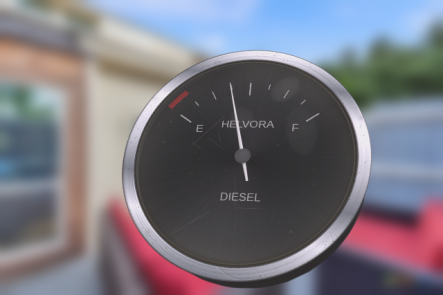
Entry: 0.375
